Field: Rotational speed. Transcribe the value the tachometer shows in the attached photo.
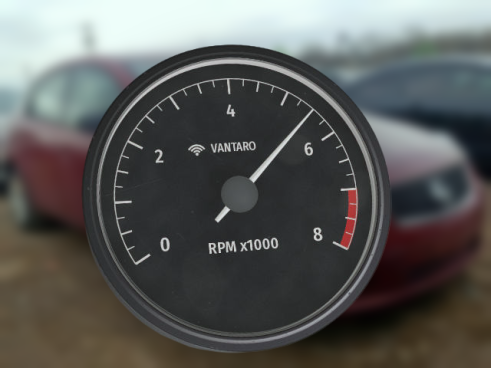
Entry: 5500 rpm
